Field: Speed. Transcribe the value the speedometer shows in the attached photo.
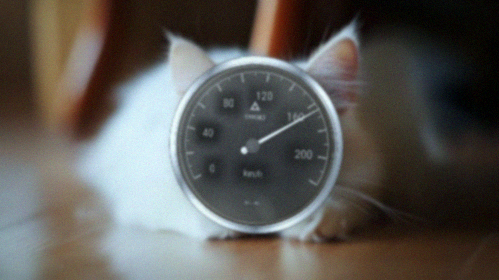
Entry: 165 km/h
